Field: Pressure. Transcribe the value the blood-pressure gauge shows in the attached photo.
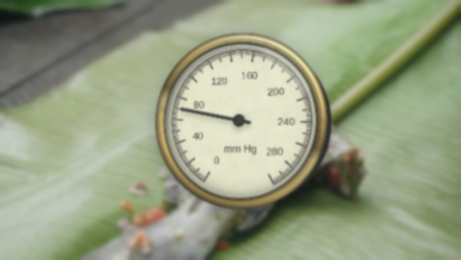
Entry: 70 mmHg
